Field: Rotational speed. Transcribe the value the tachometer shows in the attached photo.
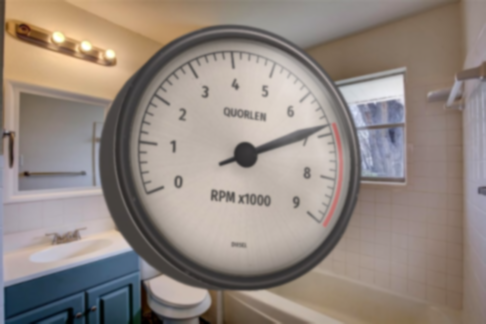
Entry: 6800 rpm
